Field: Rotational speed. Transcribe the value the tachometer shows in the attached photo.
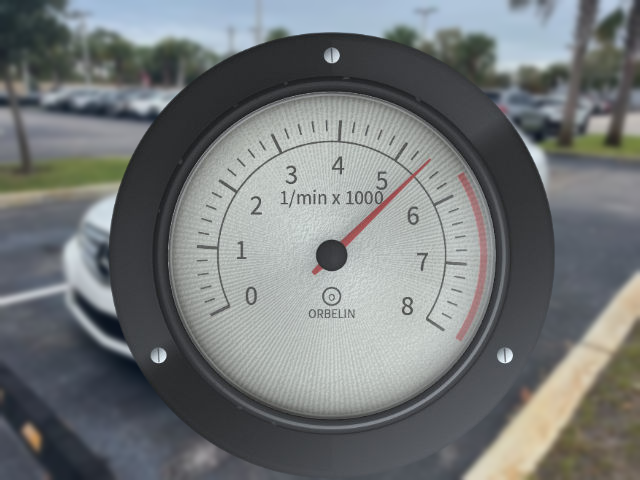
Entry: 5400 rpm
